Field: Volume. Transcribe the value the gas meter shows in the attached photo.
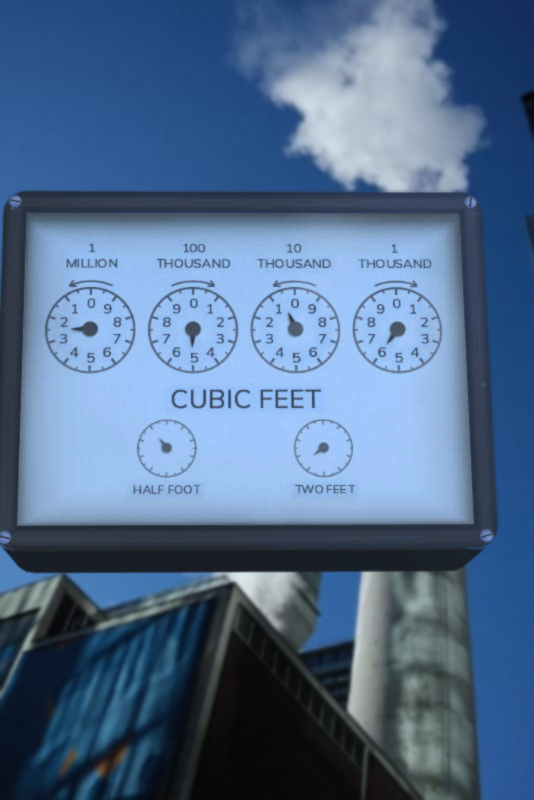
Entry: 250600 ft³
